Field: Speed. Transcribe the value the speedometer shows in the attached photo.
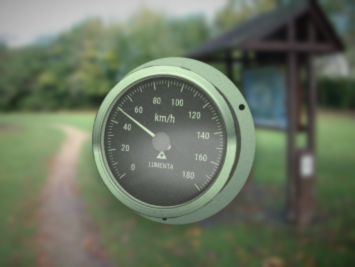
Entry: 50 km/h
